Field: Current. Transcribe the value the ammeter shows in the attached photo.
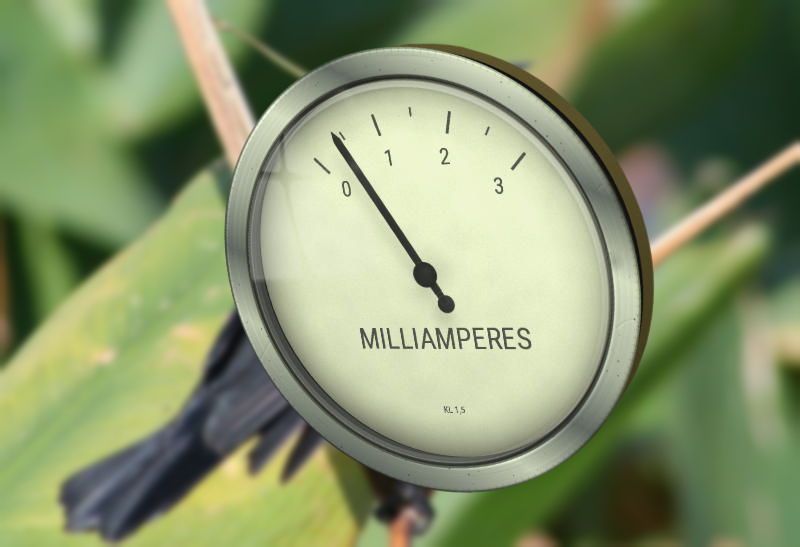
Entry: 0.5 mA
